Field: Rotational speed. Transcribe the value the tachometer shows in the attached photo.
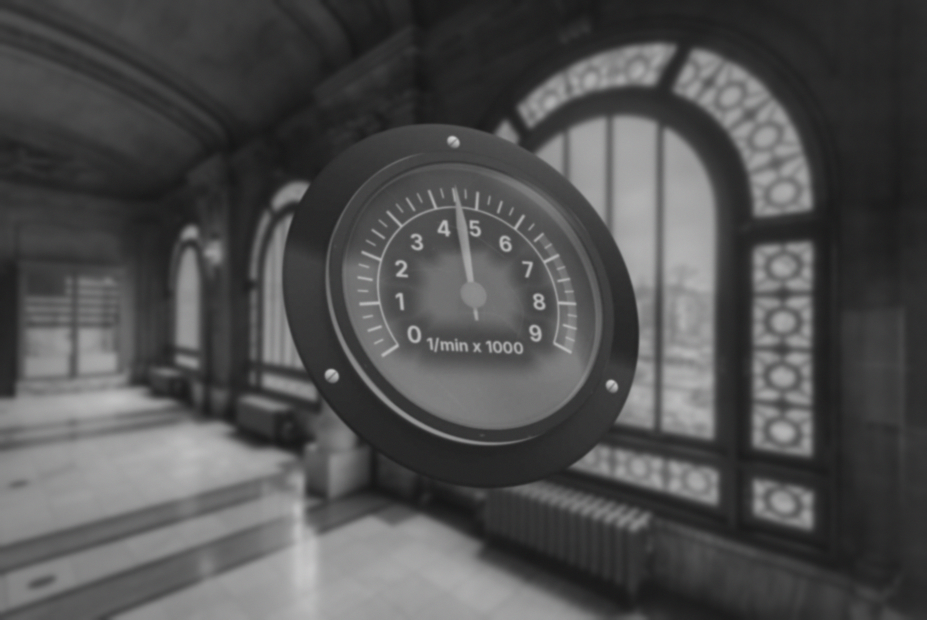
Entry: 4500 rpm
